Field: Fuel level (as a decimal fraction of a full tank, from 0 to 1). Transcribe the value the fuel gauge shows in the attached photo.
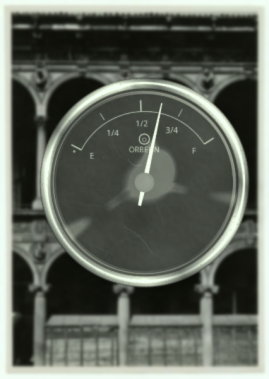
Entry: 0.625
